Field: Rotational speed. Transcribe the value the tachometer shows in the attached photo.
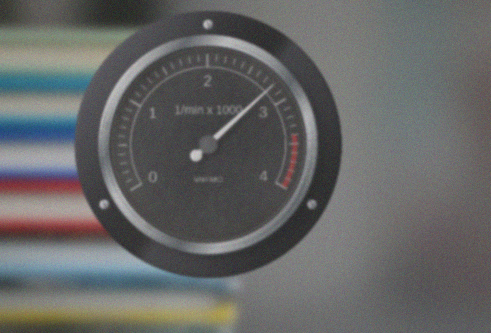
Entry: 2800 rpm
